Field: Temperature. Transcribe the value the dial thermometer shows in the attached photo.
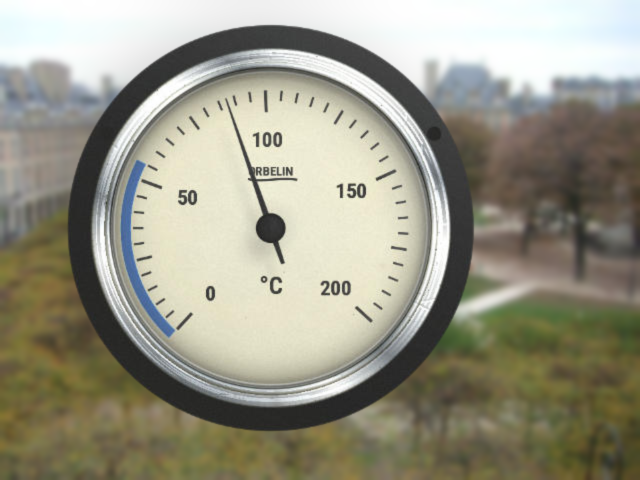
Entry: 87.5 °C
